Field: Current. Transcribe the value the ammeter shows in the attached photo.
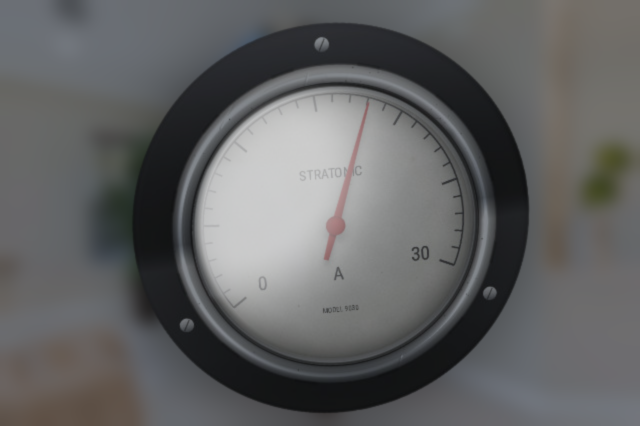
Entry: 18 A
